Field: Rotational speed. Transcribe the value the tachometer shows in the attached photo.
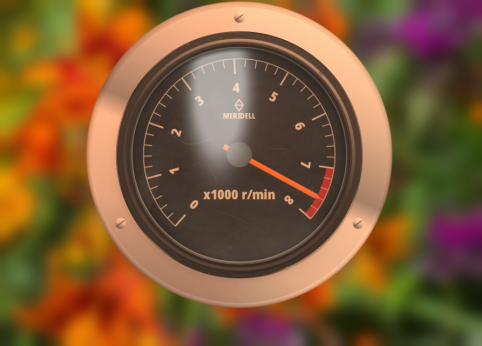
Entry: 7600 rpm
